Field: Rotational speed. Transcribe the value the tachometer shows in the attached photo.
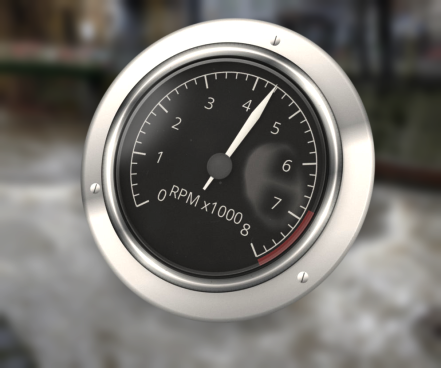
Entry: 4400 rpm
